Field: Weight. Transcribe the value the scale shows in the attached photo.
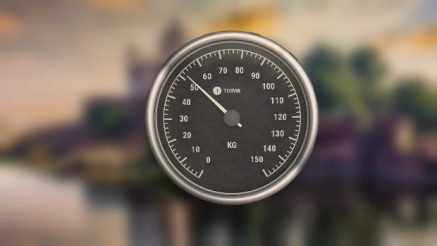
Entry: 52 kg
